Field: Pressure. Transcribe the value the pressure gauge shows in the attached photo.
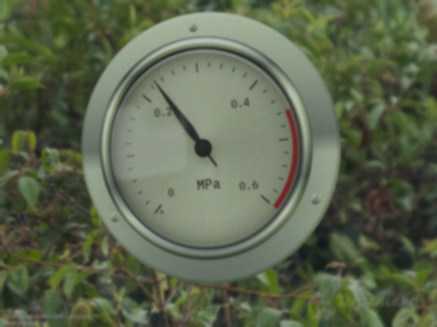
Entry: 0.23 MPa
